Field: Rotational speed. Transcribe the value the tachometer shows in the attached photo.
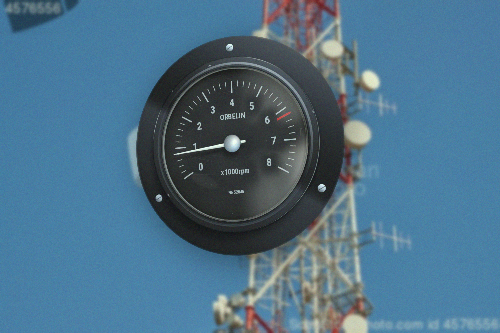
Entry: 800 rpm
